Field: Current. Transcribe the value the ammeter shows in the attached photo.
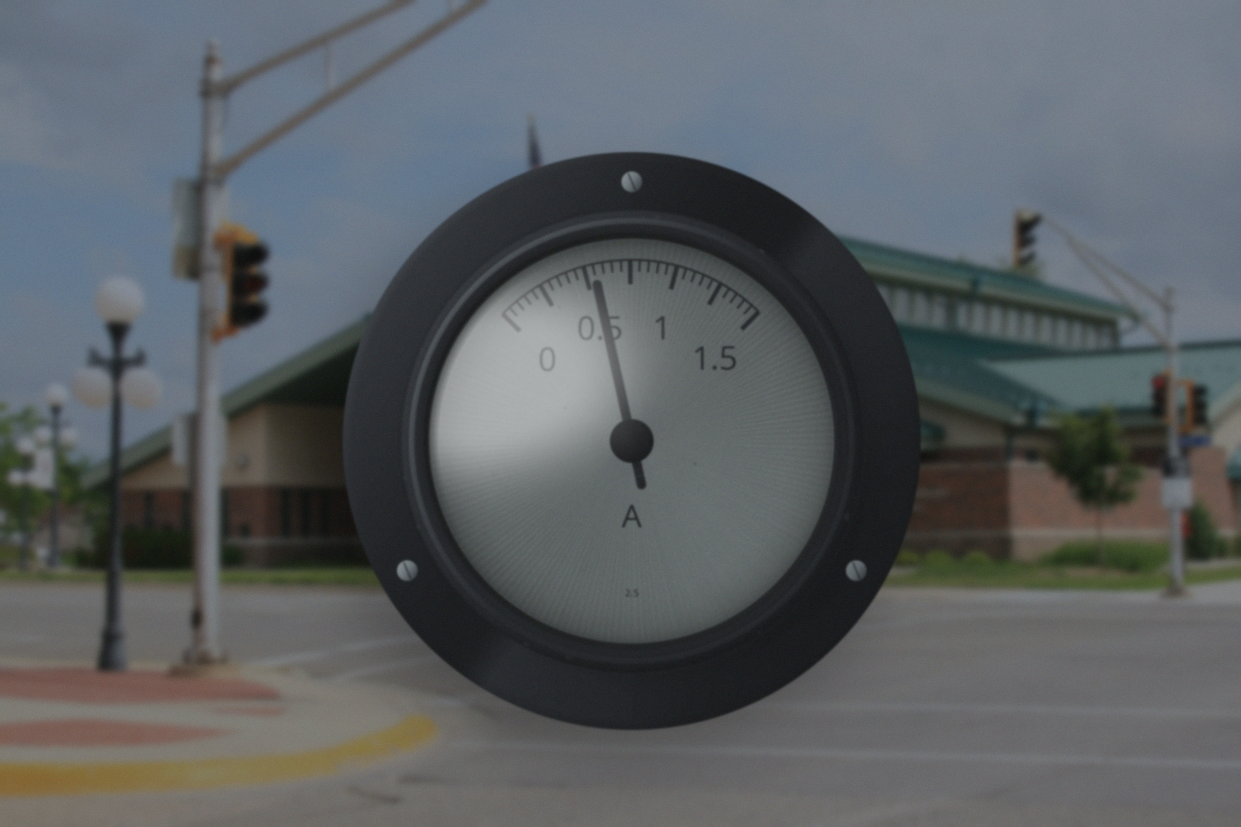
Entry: 0.55 A
